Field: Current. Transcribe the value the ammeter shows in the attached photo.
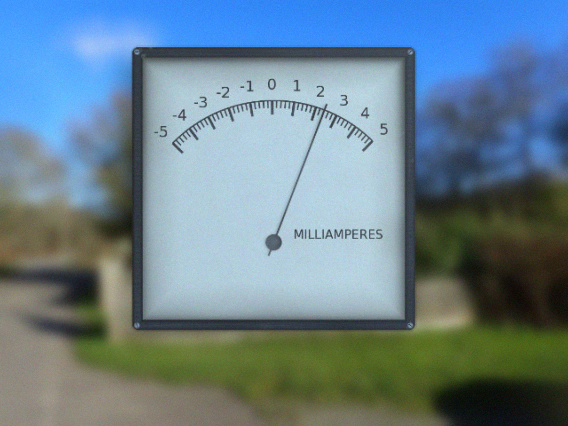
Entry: 2.4 mA
